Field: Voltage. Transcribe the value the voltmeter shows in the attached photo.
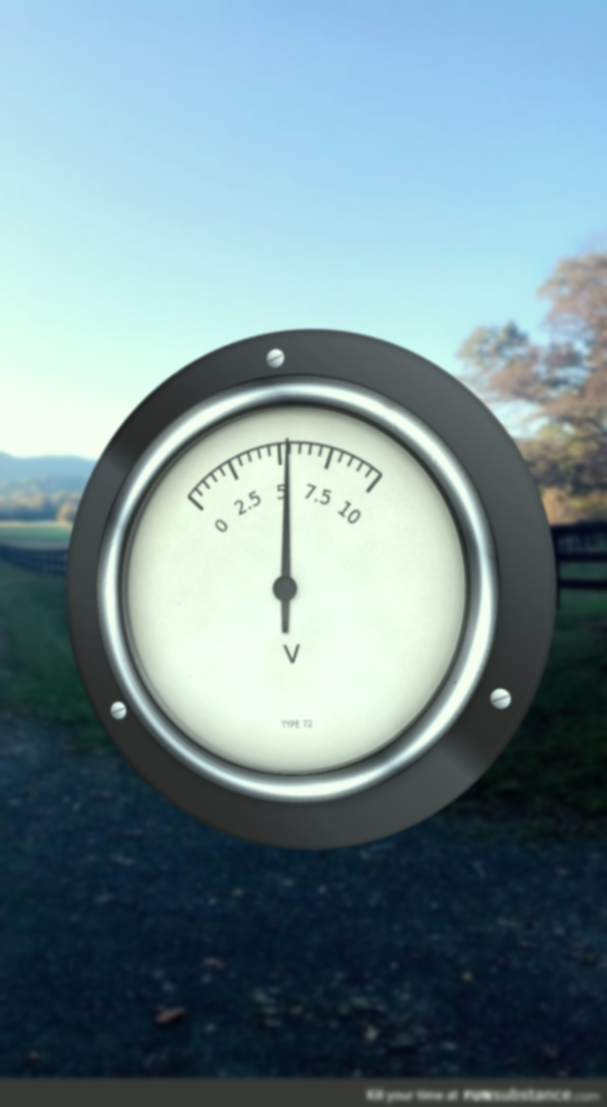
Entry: 5.5 V
